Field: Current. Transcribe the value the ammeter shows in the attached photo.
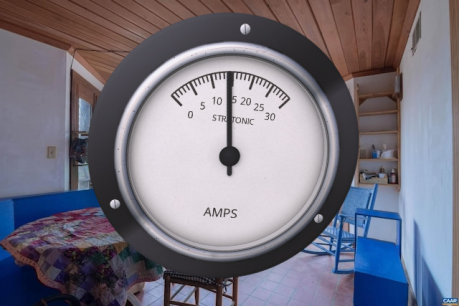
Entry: 14 A
